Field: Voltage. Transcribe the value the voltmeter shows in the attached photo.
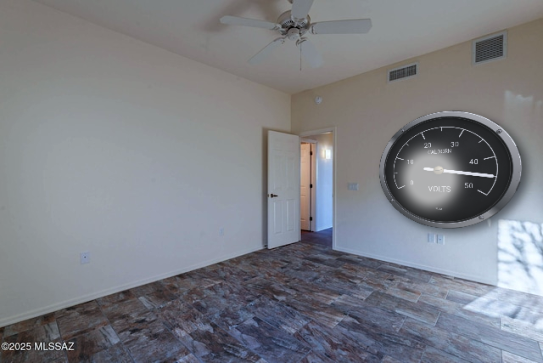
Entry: 45 V
